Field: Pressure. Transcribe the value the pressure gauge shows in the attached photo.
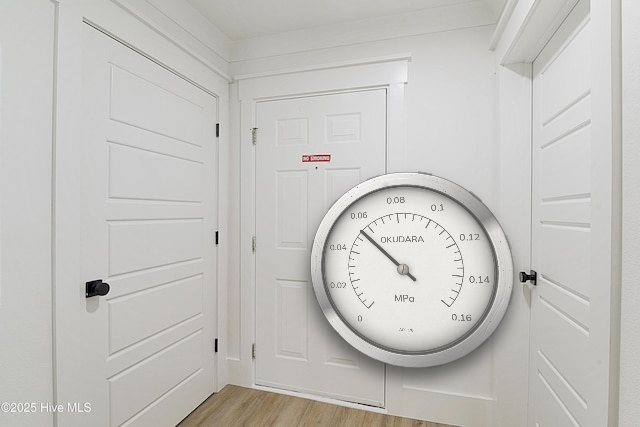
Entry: 0.055 MPa
